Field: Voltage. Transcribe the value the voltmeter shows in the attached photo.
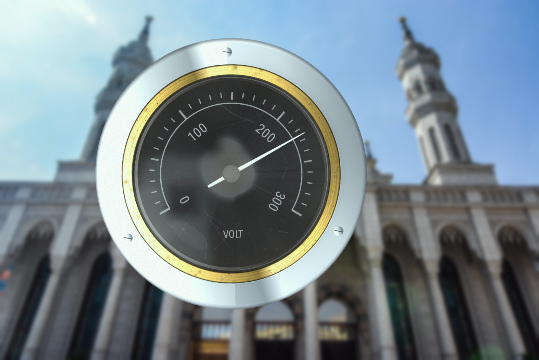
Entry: 225 V
